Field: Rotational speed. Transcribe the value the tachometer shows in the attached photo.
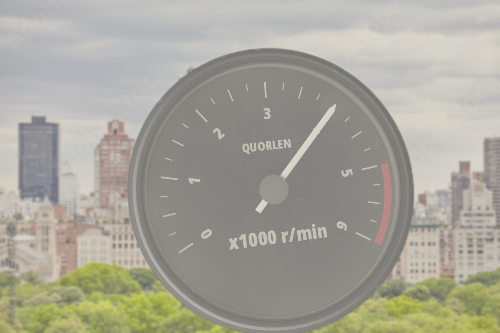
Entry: 4000 rpm
